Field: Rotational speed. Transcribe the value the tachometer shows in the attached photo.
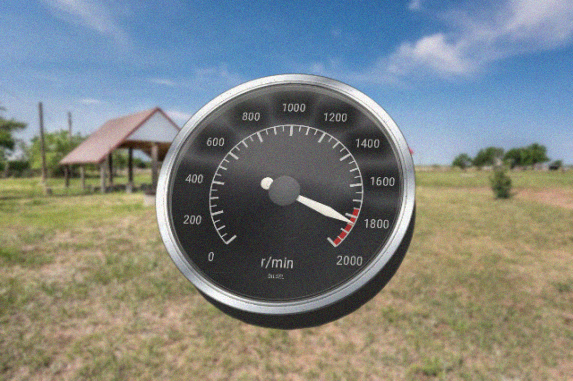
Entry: 1850 rpm
